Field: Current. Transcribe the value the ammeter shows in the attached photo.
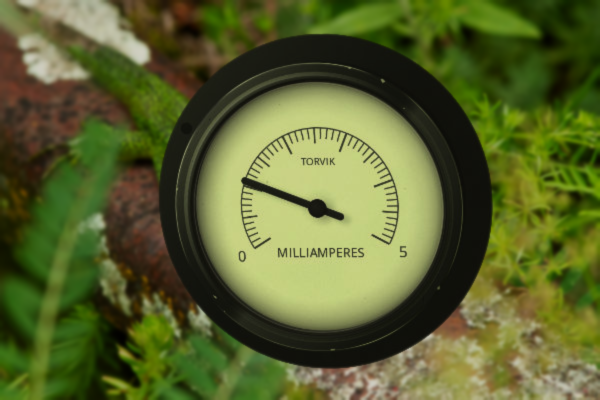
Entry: 1.1 mA
